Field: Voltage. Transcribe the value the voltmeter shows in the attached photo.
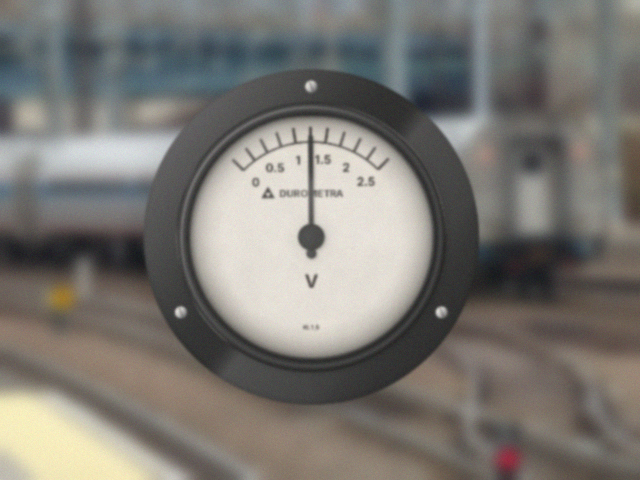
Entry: 1.25 V
